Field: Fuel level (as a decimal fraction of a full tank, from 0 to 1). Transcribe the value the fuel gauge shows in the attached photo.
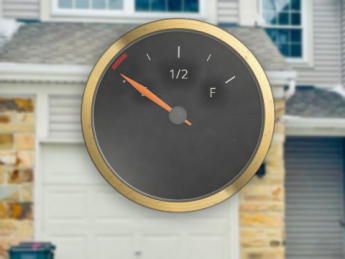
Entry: 0
